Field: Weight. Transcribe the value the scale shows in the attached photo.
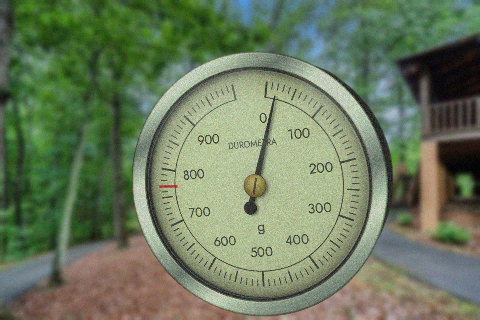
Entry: 20 g
